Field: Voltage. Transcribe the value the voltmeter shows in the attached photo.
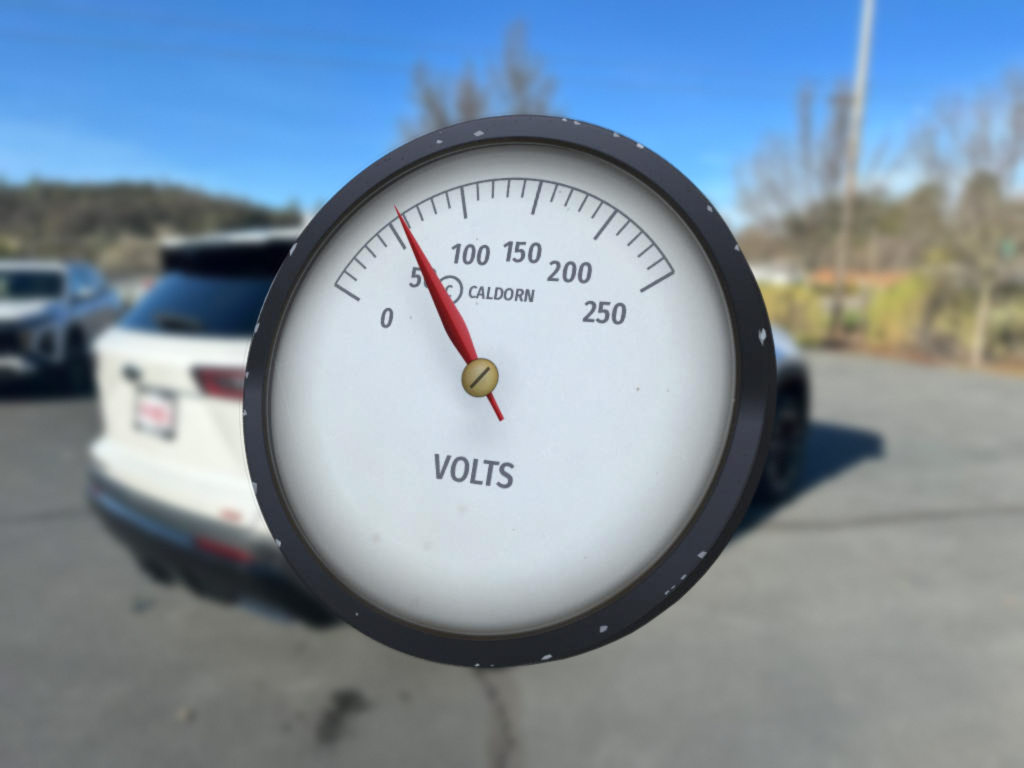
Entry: 60 V
